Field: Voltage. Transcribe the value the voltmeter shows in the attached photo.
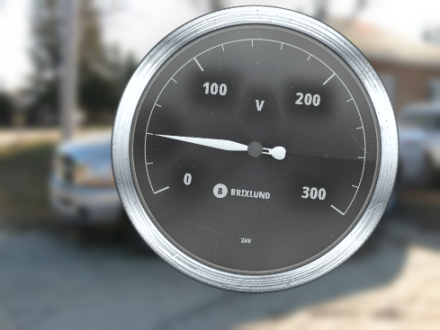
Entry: 40 V
